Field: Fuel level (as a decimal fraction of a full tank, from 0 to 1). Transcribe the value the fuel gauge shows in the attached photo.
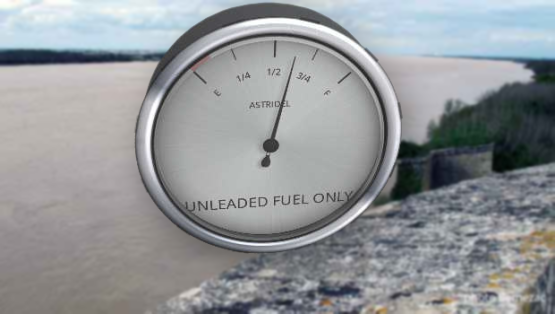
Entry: 0.625
